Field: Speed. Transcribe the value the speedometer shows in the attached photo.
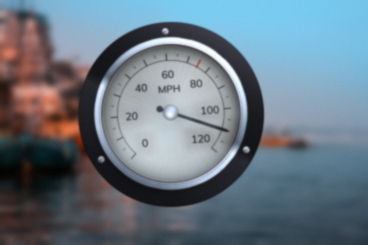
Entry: 110 mph
